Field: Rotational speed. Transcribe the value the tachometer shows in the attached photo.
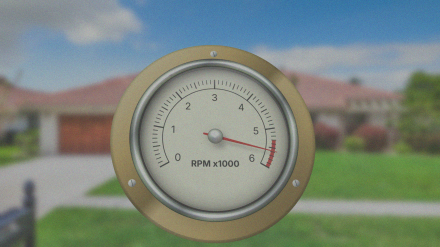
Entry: 5600 rpm
